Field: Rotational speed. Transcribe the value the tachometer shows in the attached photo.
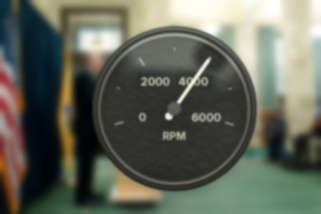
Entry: 4000 rpm
